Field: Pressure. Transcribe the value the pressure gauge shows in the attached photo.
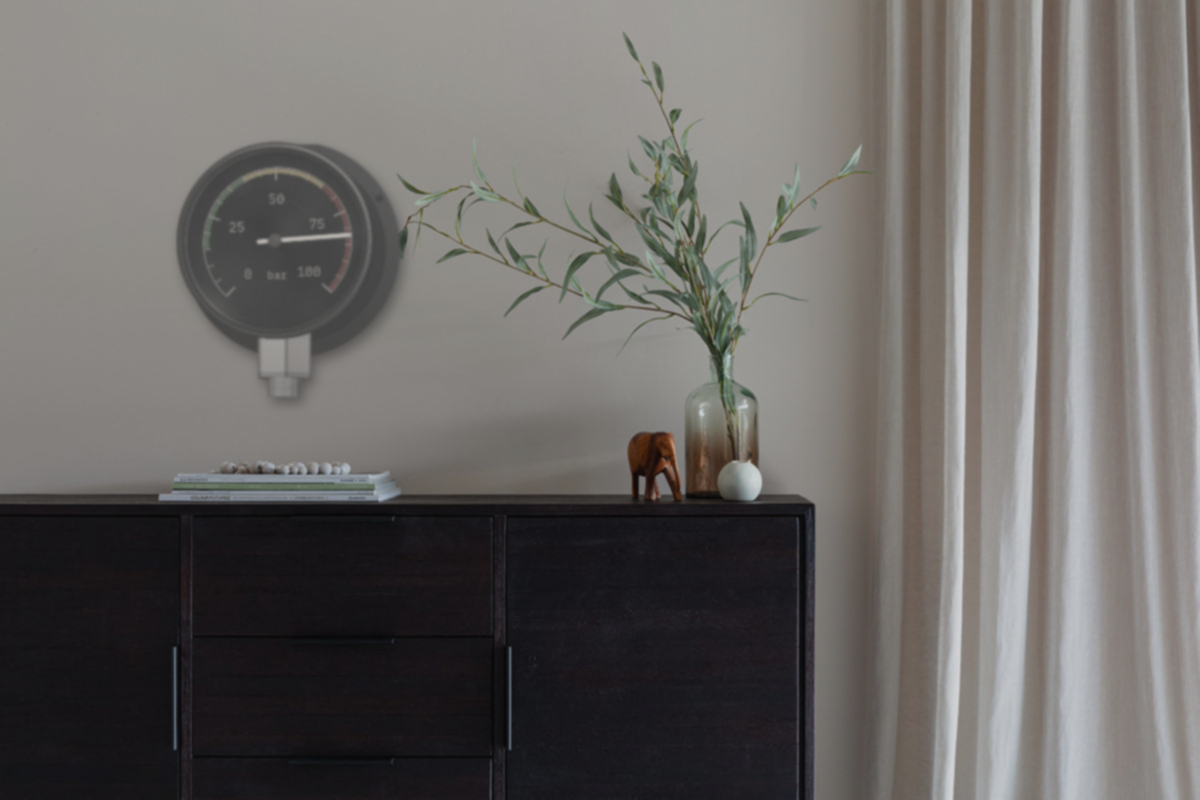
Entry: 82.5 bar
